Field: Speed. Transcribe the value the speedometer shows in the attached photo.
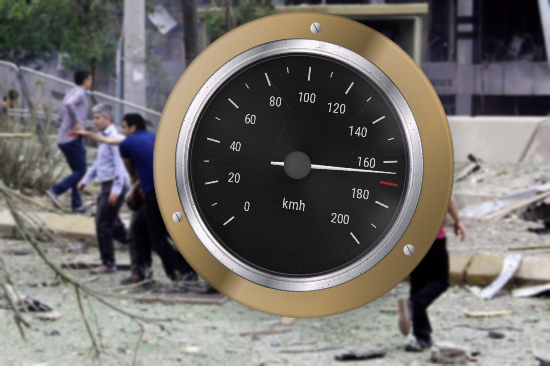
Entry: 165 km/h
